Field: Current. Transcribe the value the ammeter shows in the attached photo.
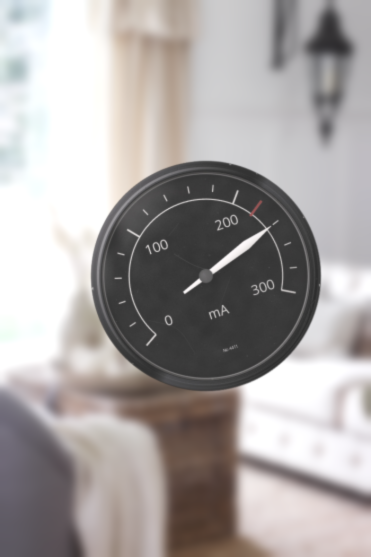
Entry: 240 mA
